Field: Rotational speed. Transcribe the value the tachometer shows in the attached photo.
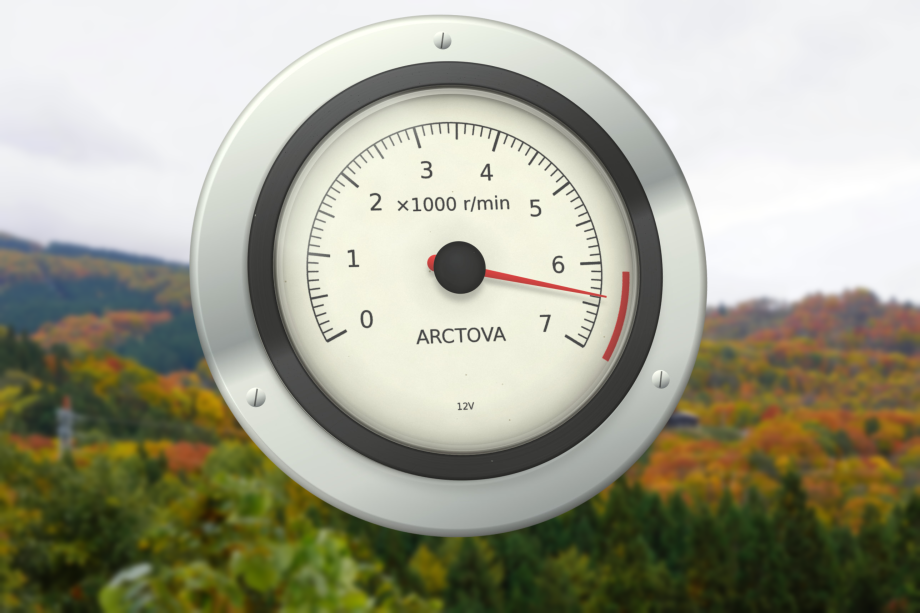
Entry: 6400 rpm
